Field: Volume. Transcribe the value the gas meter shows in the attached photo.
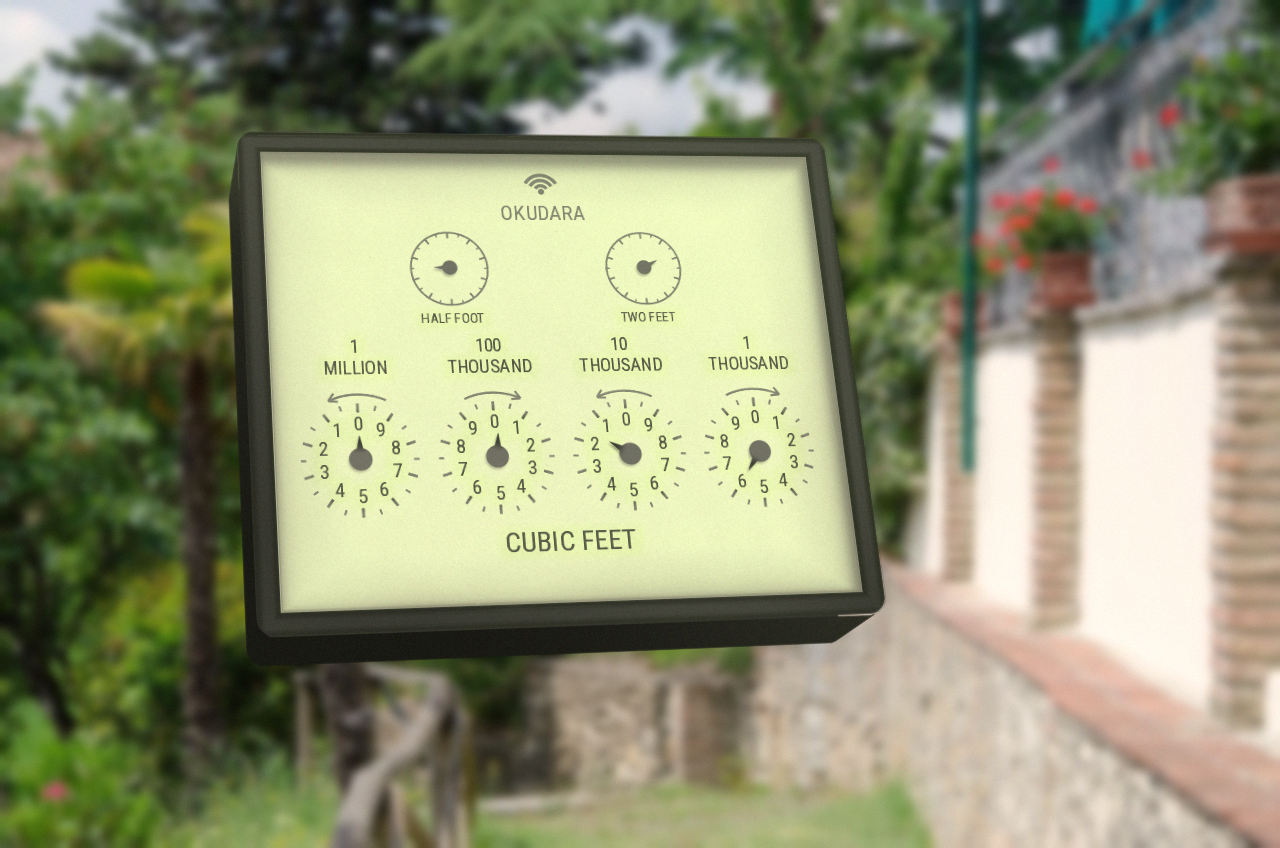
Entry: 1600 ft³
